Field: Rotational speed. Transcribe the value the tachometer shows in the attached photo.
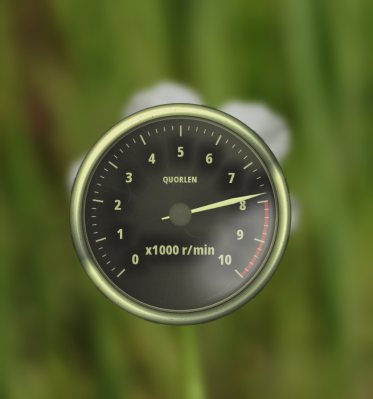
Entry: 7800 rpm
